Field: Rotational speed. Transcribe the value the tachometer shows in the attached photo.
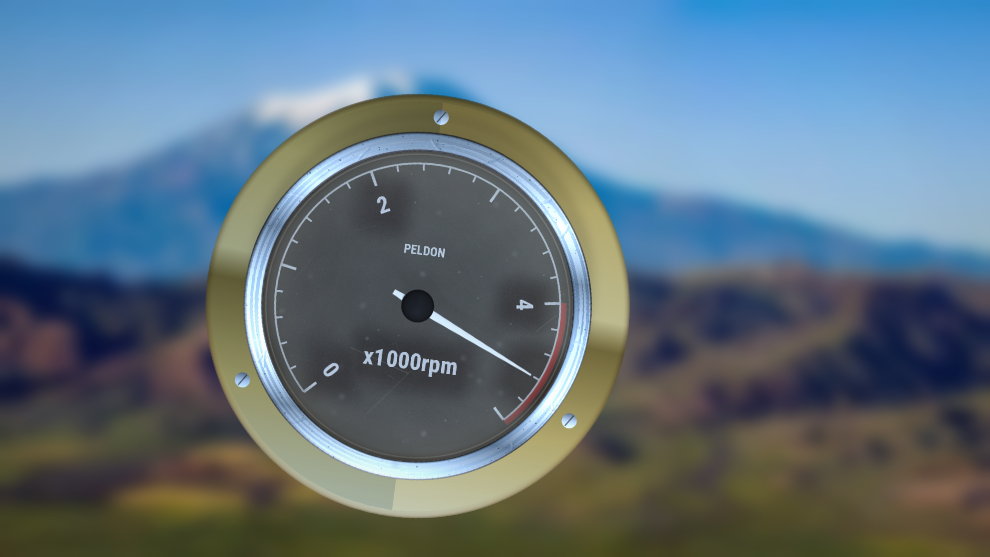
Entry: 4600 rpm
